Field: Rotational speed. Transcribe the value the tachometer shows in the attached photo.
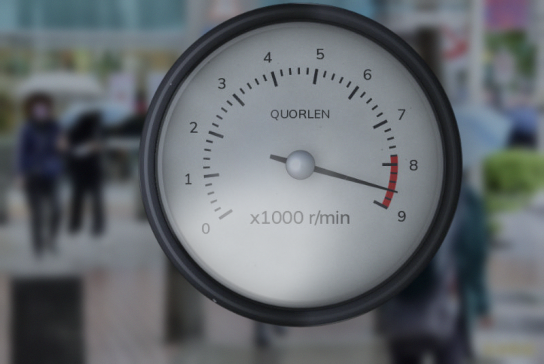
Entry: 8600 rpm
